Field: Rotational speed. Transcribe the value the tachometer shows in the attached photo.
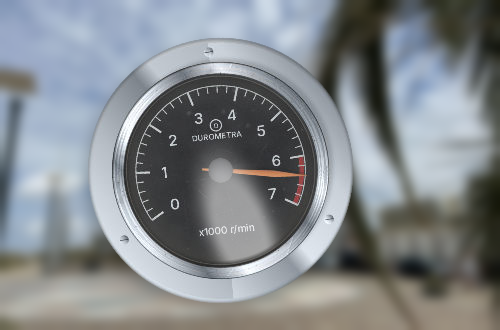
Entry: 6400 rpm
